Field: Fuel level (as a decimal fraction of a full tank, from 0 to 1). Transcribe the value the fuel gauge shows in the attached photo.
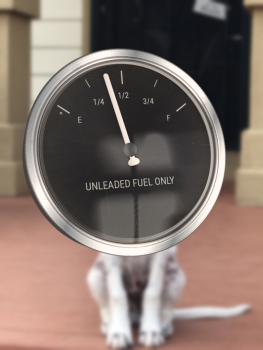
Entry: 0.375
